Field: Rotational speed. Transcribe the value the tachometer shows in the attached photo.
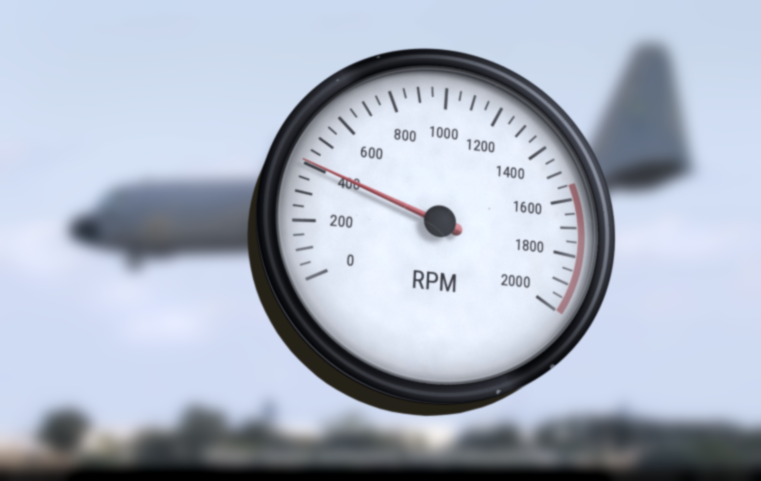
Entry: 400 rpm
